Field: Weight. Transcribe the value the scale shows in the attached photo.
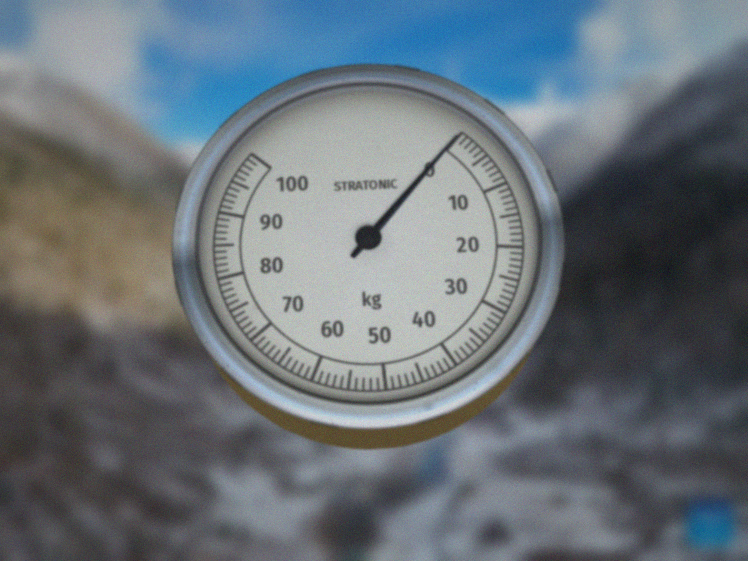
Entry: 0 kg
